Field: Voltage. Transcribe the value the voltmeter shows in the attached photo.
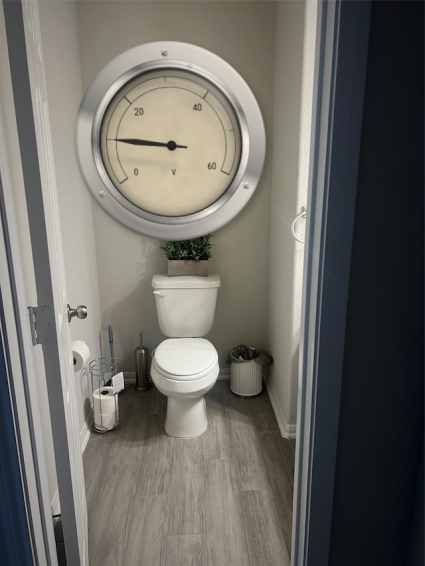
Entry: 10 V
